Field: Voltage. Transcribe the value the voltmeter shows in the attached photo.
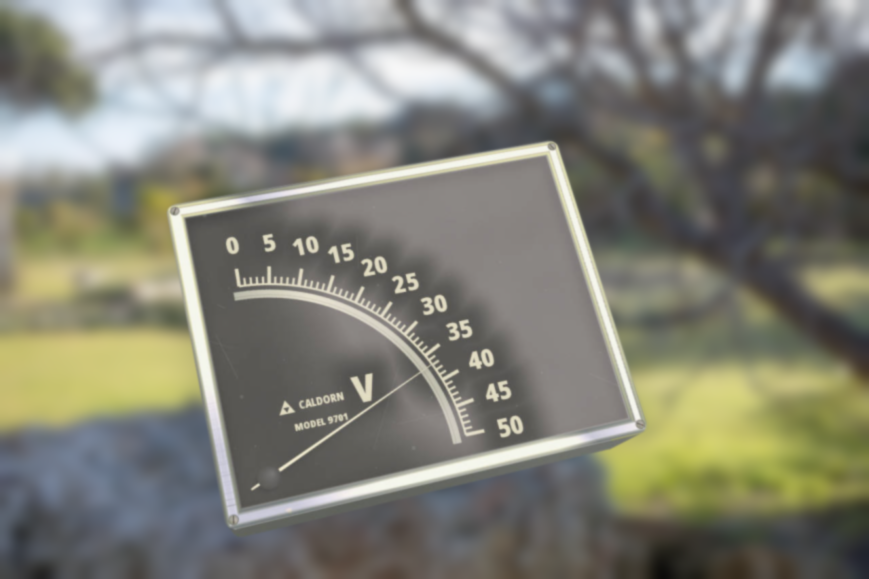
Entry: 37 V
